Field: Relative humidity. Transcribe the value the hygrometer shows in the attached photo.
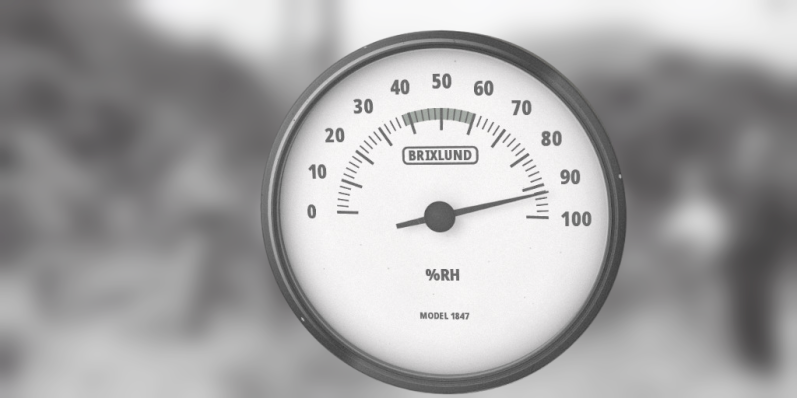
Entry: 92 %
